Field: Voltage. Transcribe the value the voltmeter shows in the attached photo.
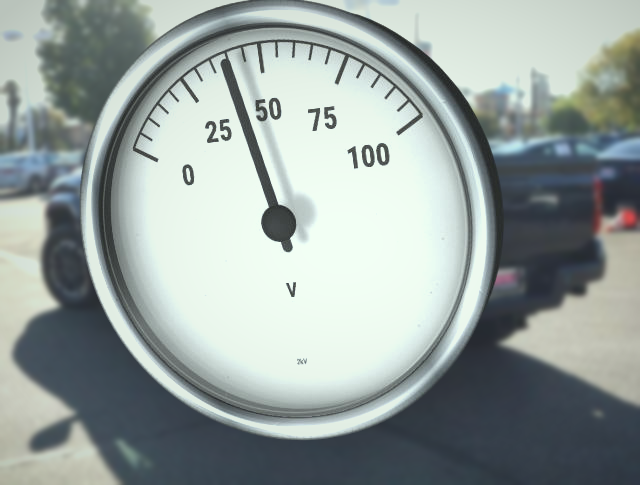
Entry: 40 V
